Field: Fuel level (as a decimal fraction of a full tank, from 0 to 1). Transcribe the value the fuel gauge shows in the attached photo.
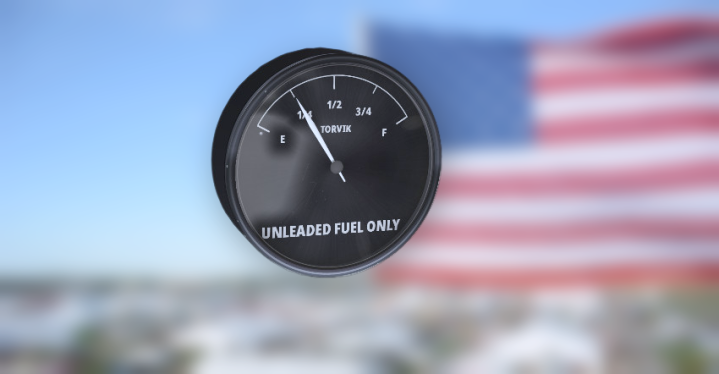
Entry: 0.25
